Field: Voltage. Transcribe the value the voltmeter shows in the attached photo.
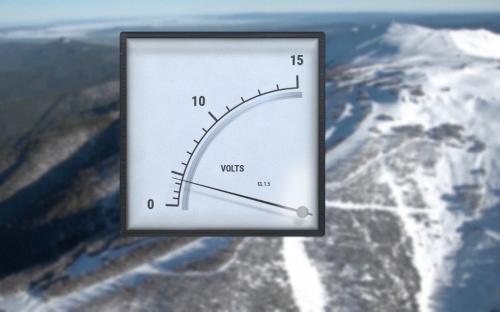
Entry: 4.5 V
